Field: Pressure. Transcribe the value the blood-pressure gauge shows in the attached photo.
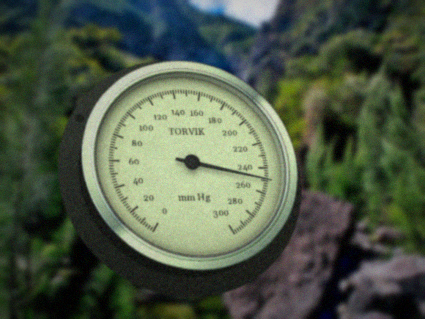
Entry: 250 mmHg
